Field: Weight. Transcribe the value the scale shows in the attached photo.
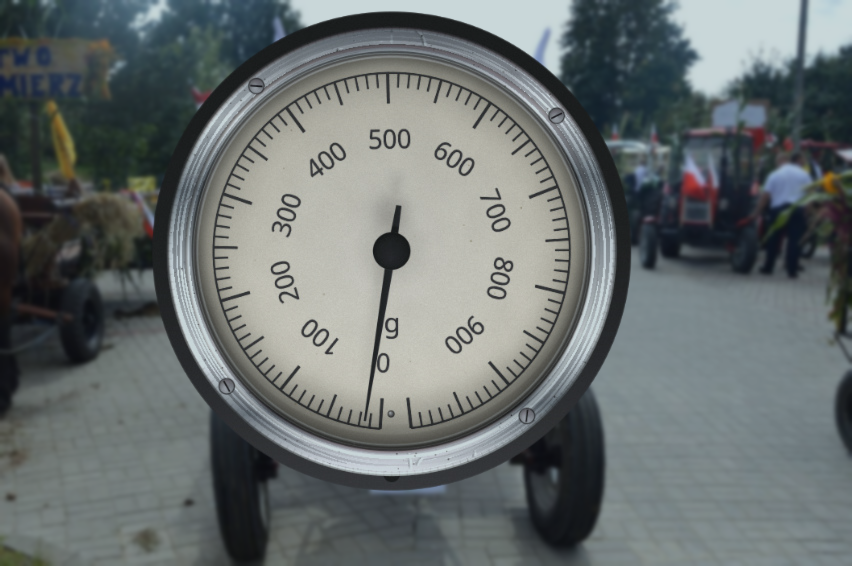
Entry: 15 g
